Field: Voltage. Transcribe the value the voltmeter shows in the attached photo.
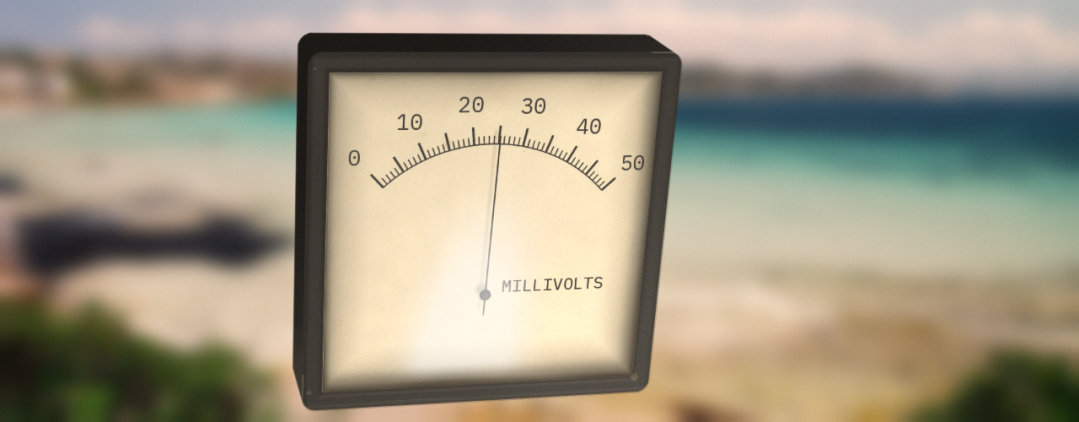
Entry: 25 mV
